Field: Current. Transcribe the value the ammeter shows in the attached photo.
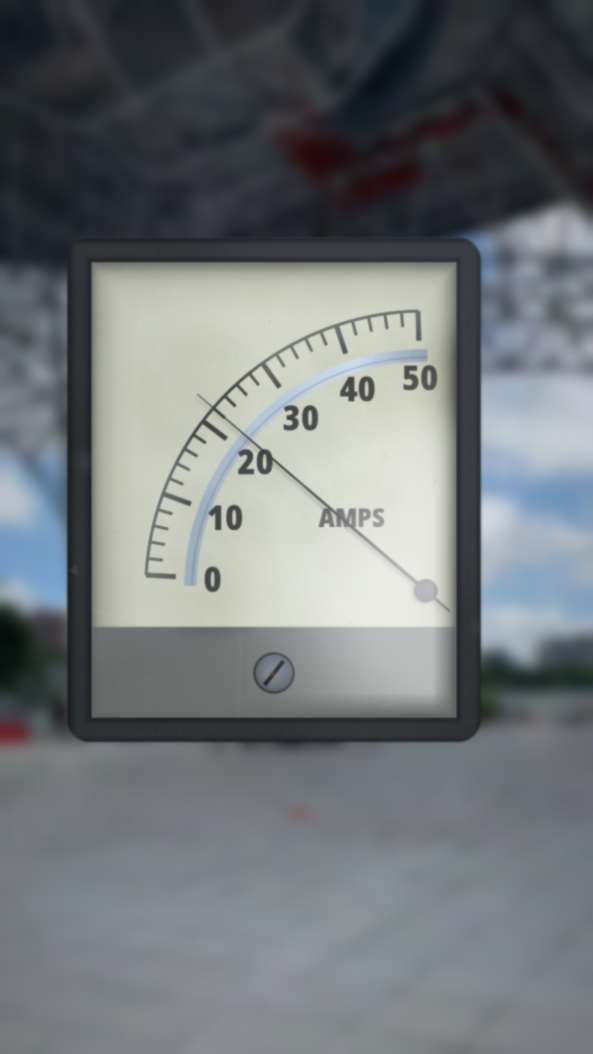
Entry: 22 A
